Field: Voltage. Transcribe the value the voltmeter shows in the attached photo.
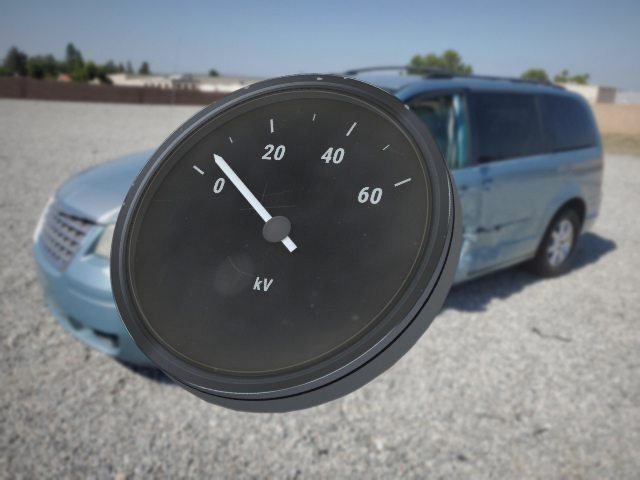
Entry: 5 kV
